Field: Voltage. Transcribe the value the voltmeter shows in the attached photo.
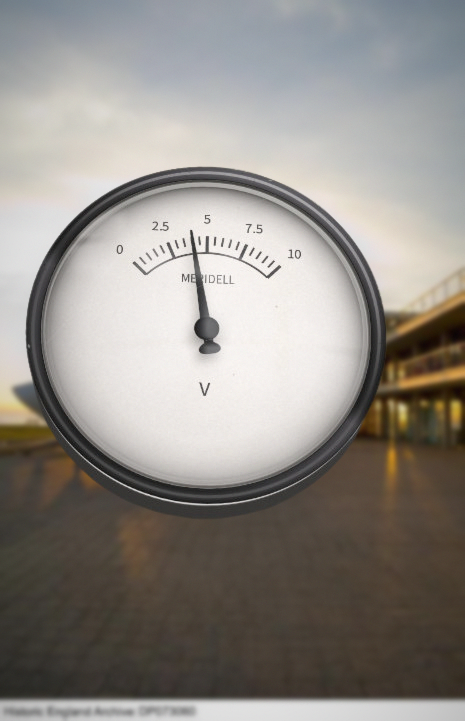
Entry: 4 V
